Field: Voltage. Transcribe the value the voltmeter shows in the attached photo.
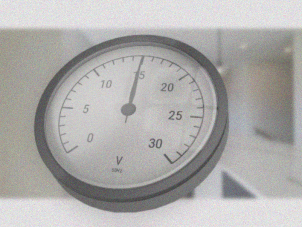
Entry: 15 V
